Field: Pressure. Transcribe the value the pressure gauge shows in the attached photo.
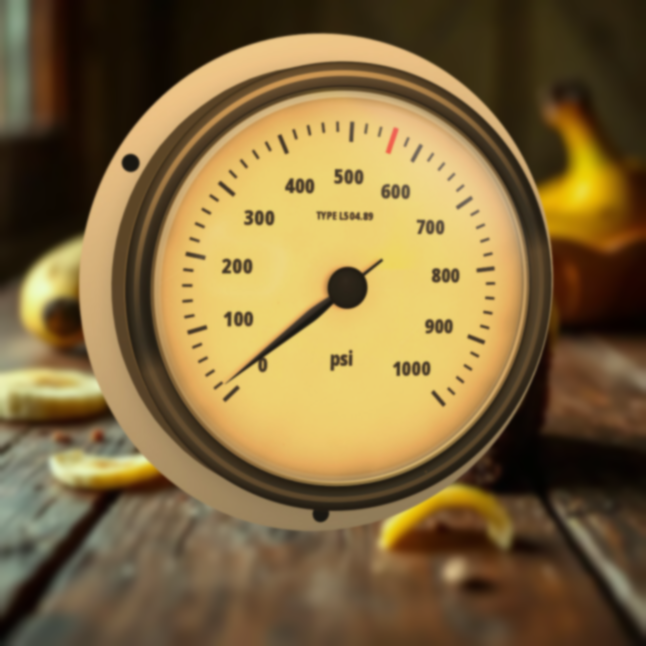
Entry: 20 psi
